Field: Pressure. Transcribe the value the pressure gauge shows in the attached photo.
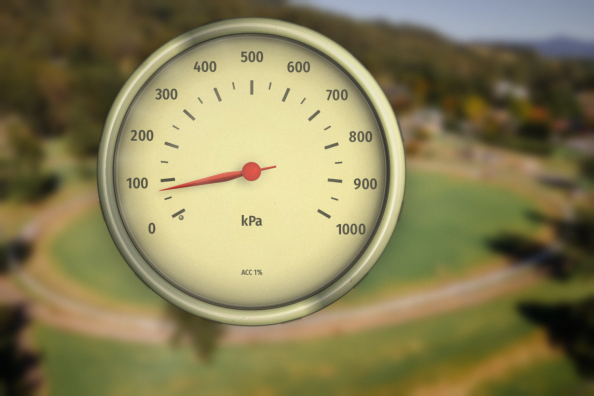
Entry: 75 kPa
